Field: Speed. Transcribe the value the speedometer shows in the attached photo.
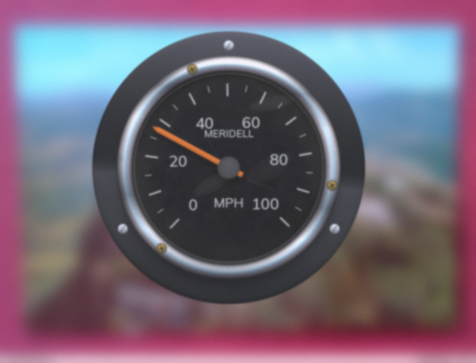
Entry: 27.5 mph
